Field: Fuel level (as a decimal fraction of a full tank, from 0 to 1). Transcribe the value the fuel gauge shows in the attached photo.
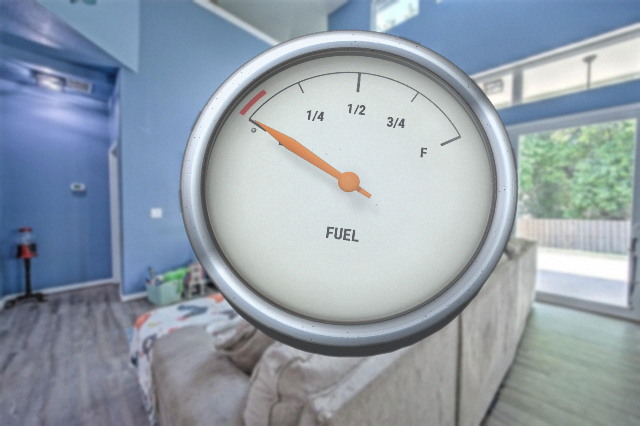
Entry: 0
